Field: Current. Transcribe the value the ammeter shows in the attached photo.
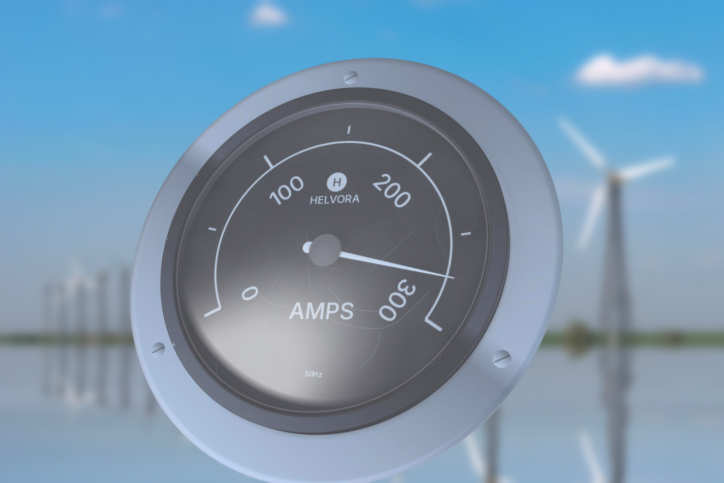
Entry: 275 A
